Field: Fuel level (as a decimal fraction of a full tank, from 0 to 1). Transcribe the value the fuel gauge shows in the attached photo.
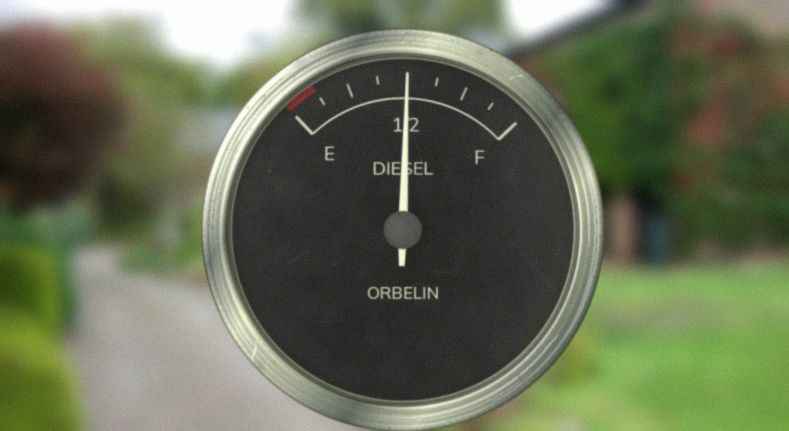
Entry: 0.5
